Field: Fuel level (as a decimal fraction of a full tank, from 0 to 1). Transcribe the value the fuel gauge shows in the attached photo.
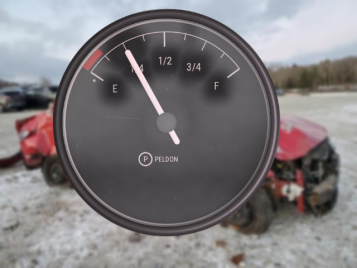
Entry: 0.25
